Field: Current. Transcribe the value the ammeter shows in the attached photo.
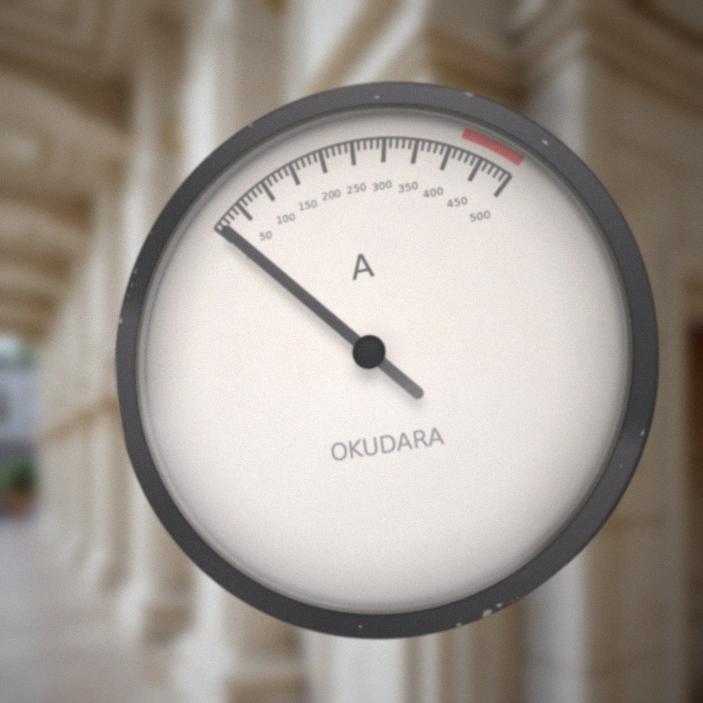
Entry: 10 A
